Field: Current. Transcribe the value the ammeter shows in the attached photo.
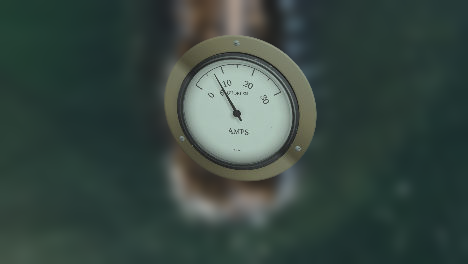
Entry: 7.5 A
